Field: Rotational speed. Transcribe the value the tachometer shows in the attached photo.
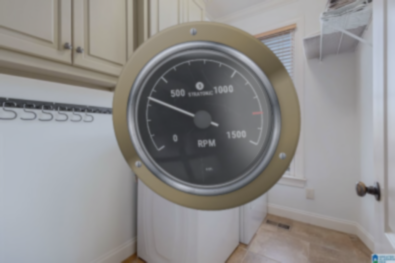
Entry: 350 rpm
